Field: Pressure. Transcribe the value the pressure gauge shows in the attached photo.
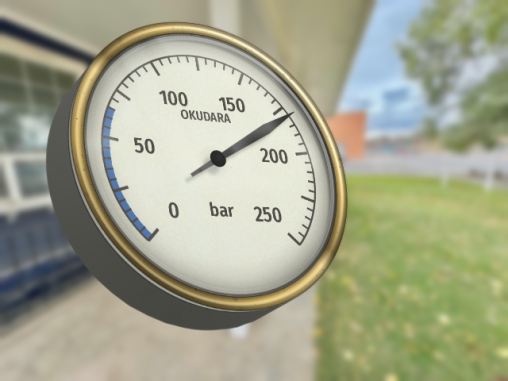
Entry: 180 bar
